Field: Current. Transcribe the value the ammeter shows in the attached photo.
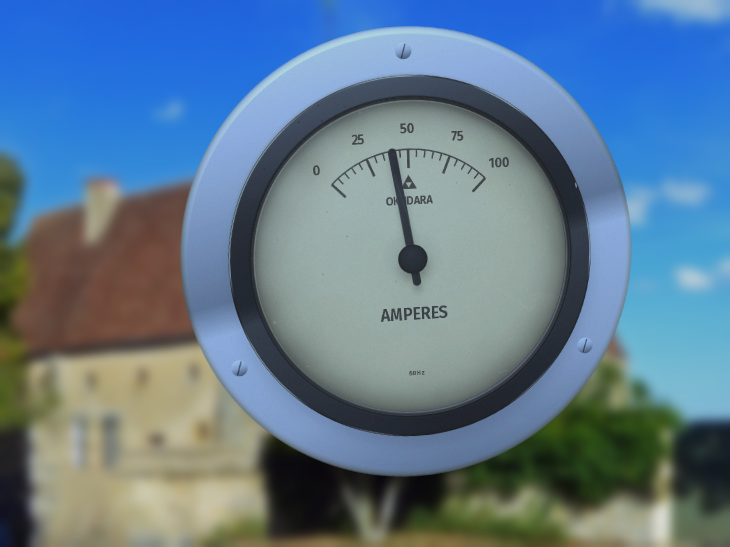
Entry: 40 A
